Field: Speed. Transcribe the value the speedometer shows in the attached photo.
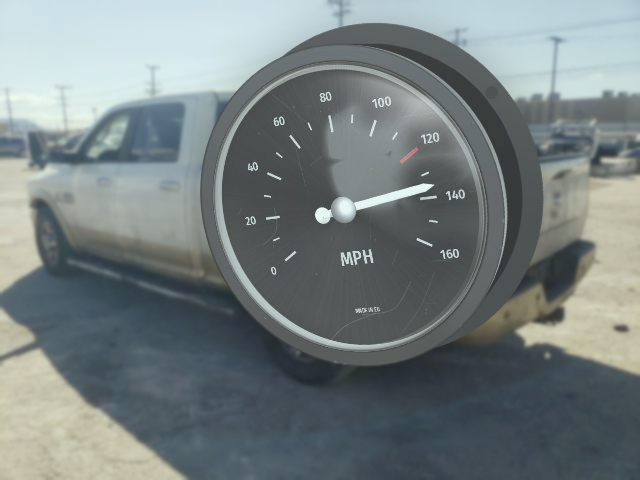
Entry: 135 mph
